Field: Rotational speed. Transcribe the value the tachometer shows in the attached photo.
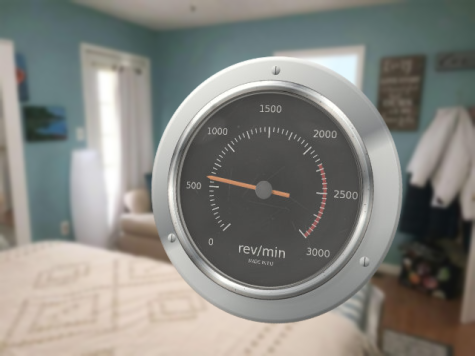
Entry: 600 rpm
